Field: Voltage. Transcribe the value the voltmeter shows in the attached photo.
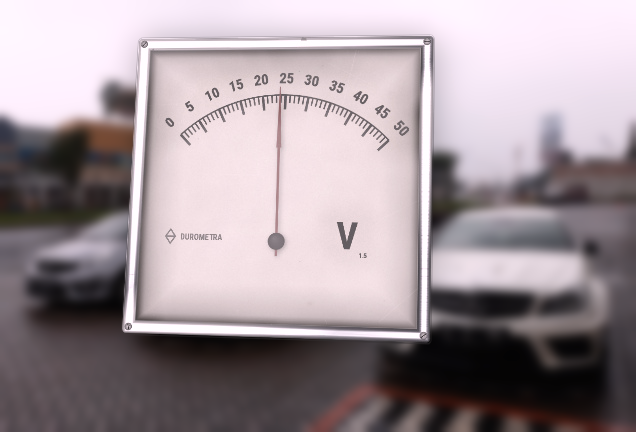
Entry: 24 V
